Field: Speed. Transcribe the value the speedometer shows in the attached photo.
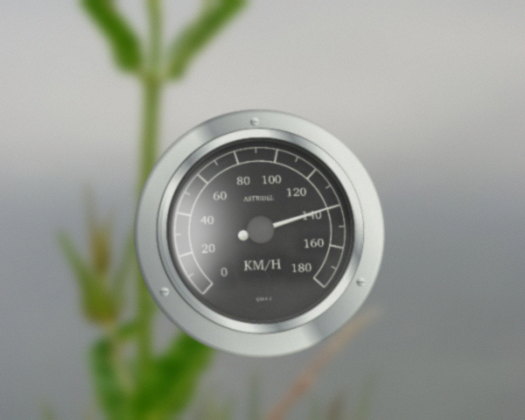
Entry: 140 km/h
